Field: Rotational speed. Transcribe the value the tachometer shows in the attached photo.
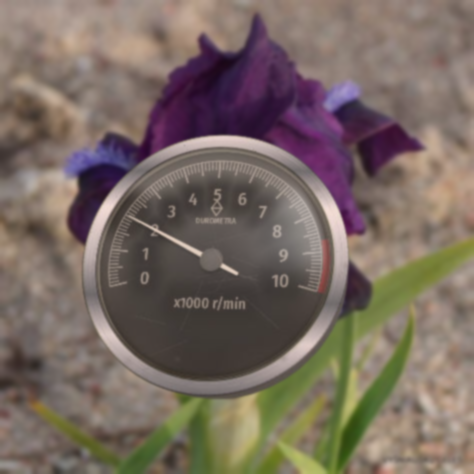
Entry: 2000 rpm
